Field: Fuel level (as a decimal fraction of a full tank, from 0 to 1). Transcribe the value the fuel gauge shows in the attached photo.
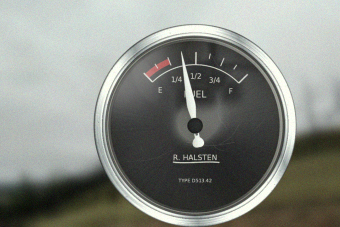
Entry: 0.375
